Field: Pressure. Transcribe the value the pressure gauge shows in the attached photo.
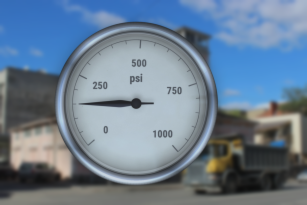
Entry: 150 psi
